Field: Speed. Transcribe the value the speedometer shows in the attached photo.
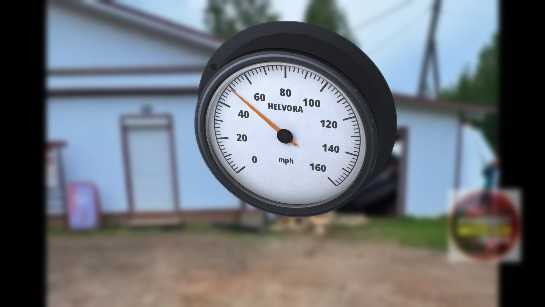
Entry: 50 mph
